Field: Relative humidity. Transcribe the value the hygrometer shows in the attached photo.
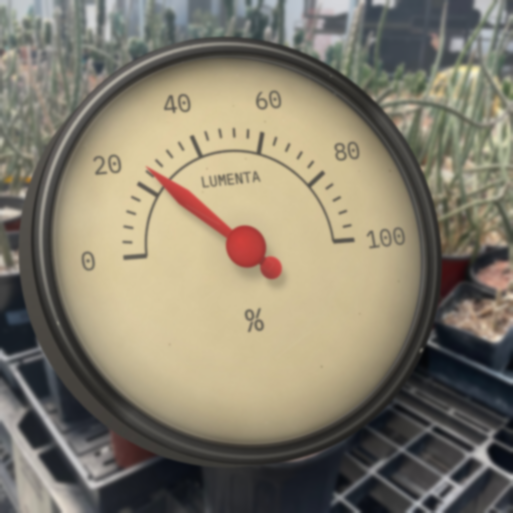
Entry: 24 %
